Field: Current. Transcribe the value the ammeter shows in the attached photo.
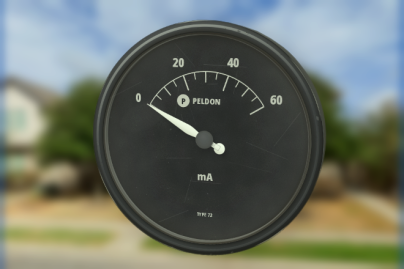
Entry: 0 mA
